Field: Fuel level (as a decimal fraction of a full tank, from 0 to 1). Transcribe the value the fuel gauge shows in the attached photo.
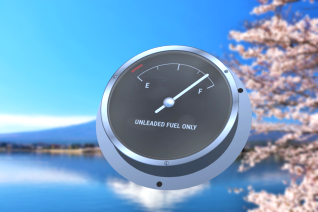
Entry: 0.875
